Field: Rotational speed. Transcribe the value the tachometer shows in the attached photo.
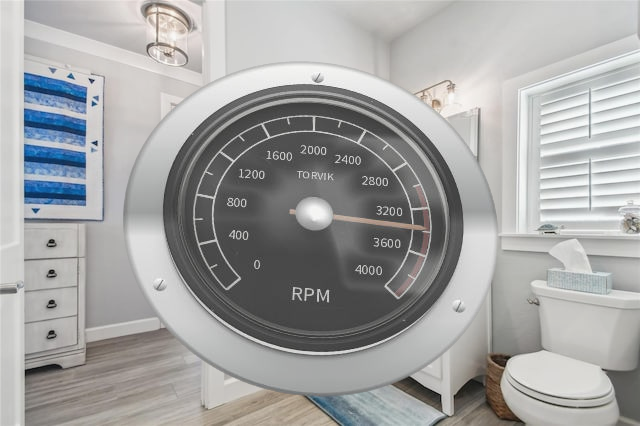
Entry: 3400 rpm
